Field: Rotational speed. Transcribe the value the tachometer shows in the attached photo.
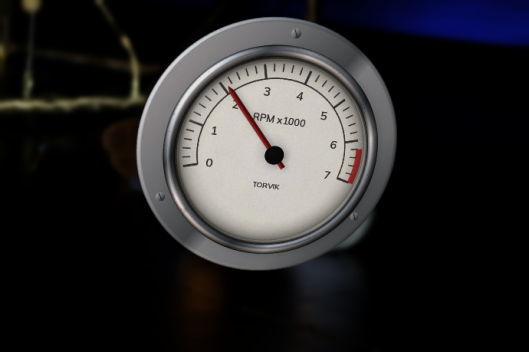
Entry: 2100 rpm
